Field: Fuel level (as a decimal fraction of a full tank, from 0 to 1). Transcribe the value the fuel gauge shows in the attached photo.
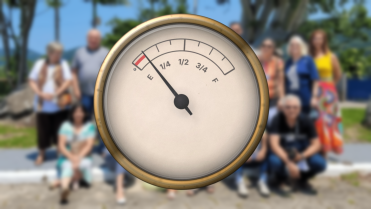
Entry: 0.125
